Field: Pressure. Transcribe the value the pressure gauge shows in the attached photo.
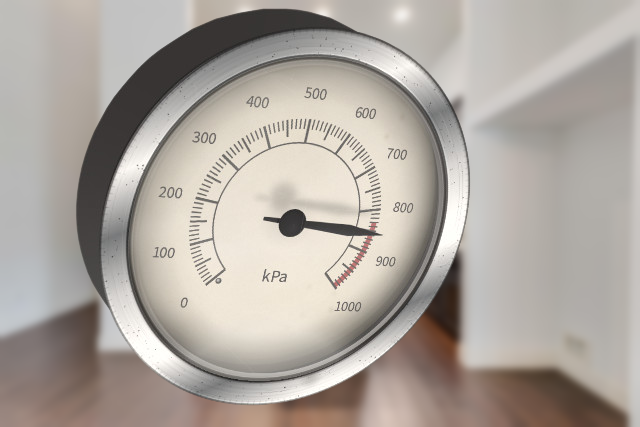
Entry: 850 kPa
